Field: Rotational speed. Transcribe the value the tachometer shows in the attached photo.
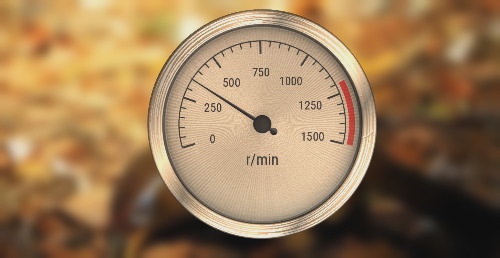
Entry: 350 rpm
